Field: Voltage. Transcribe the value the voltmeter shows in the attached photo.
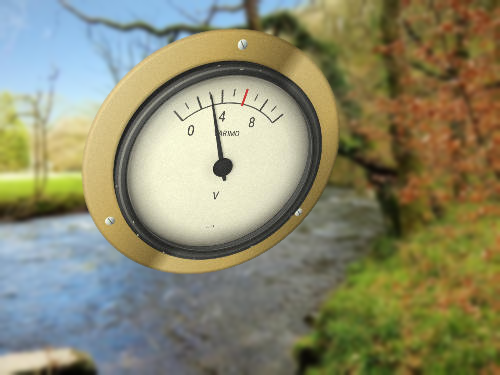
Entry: 3 V
